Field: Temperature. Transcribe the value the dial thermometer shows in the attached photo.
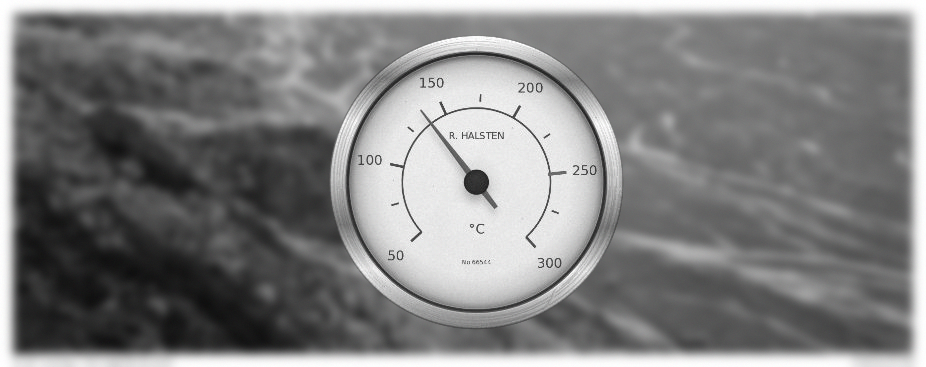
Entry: 137.5 °C
